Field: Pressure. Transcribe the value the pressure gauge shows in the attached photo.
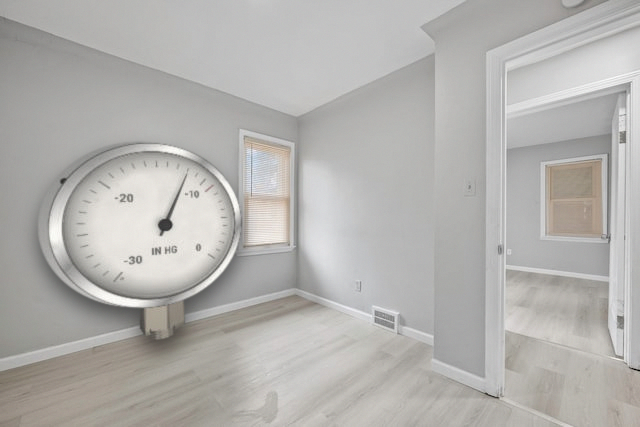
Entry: -12 inHg
